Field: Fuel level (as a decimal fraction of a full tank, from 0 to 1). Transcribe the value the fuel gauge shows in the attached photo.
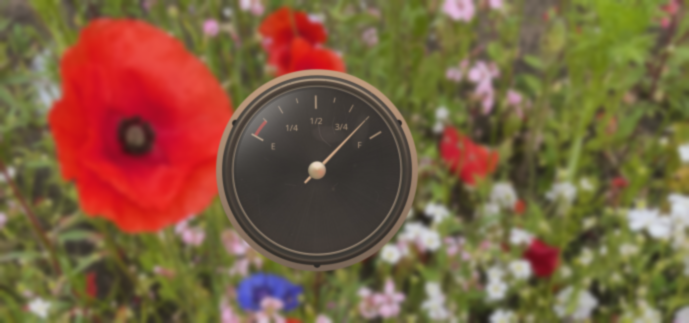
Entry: 0.875
